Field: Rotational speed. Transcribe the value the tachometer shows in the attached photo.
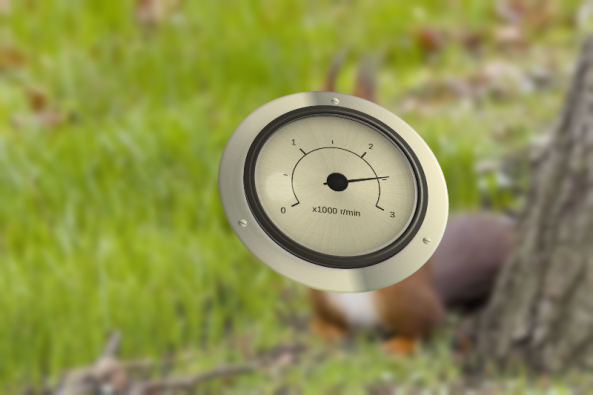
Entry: 2500 rpm
